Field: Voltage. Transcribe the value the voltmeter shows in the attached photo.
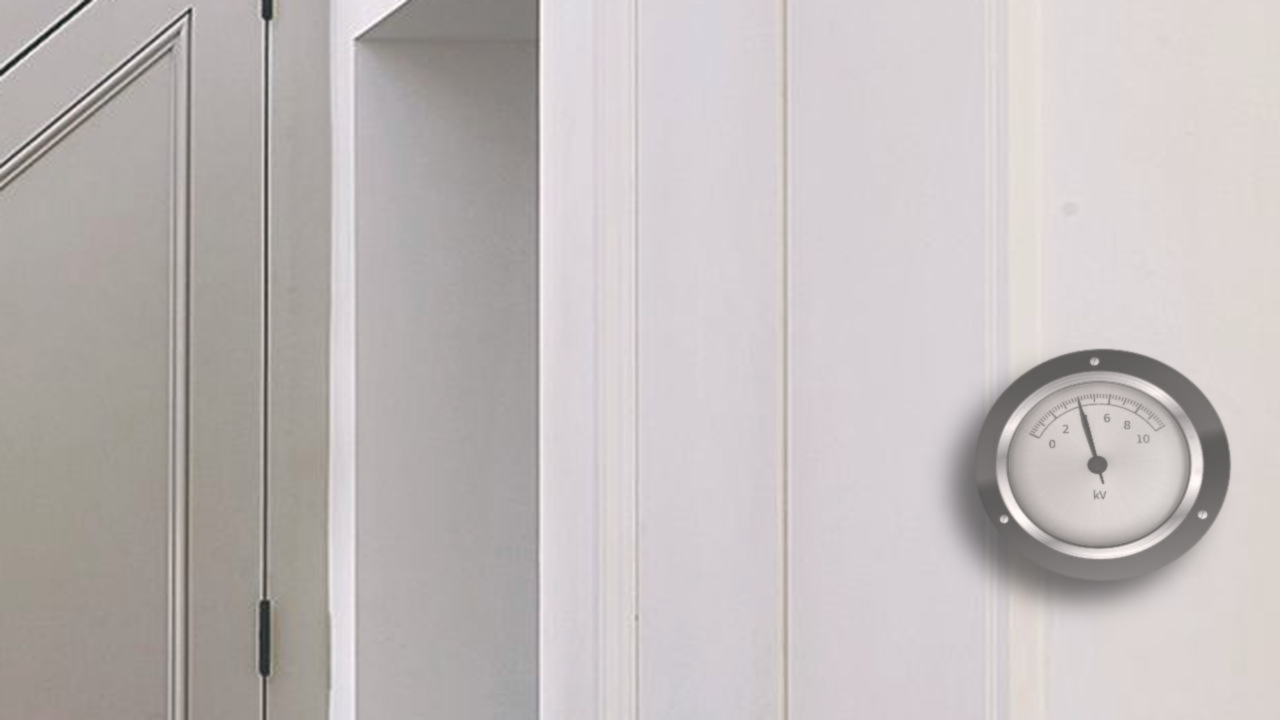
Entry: 4 kV
